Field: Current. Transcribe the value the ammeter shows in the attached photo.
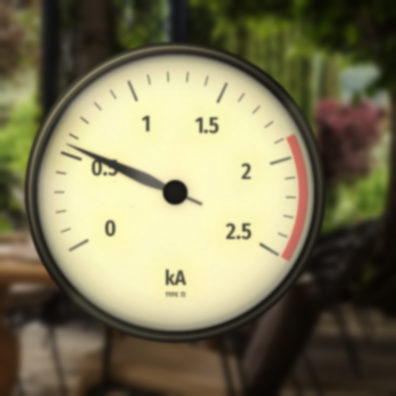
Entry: 0.55 kA
